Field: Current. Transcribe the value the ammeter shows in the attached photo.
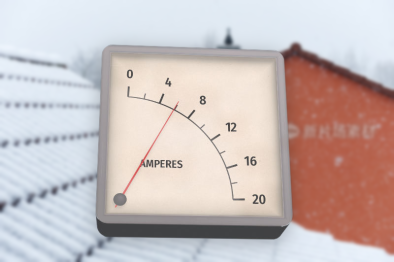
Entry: 6 A
